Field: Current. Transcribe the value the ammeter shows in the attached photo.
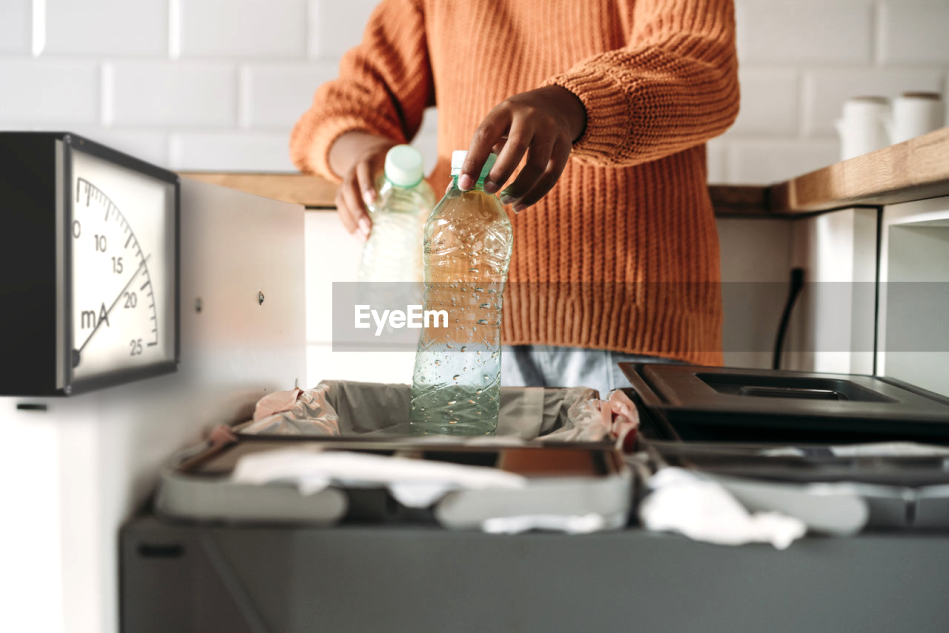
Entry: 18 mA
